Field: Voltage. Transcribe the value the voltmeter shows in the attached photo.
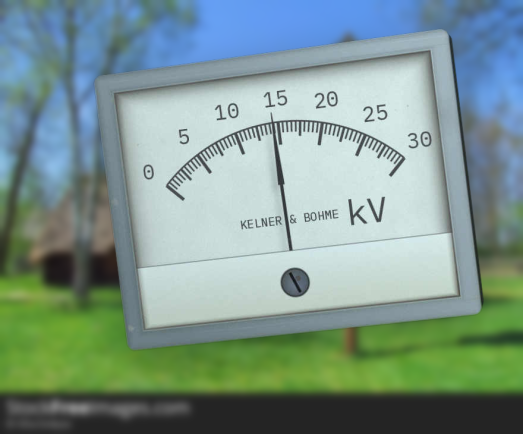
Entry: 14.5 kV
